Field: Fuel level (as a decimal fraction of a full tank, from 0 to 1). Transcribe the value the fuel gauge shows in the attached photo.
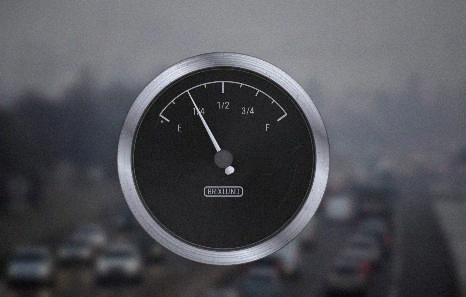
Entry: 0.25
